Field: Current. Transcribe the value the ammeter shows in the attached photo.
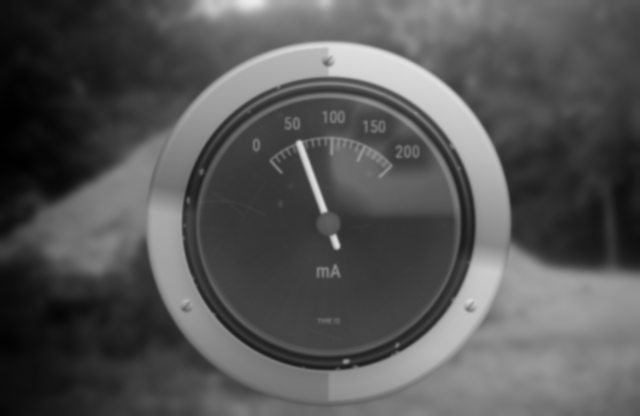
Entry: 50 mA
